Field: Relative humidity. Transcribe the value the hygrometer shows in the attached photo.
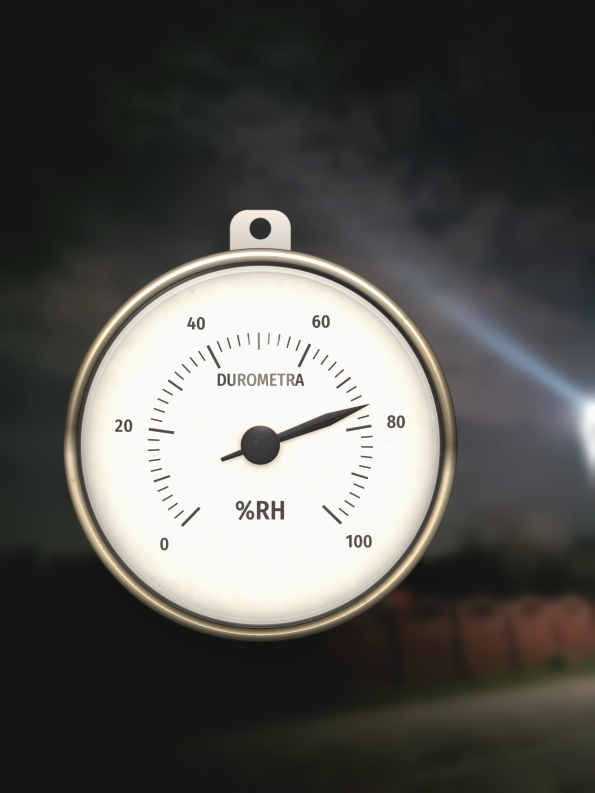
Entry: 76 %
